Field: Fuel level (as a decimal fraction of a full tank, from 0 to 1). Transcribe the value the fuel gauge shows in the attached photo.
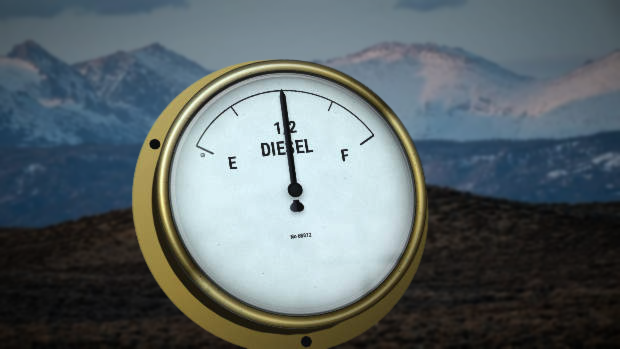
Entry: 0.5
